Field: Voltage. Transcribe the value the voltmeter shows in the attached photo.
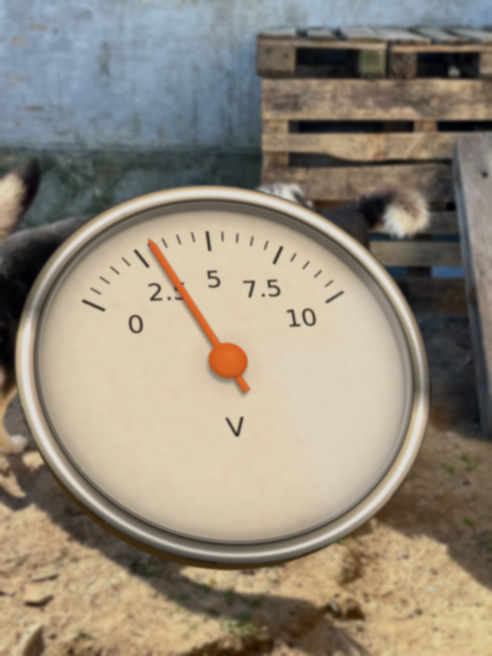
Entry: 3 V
